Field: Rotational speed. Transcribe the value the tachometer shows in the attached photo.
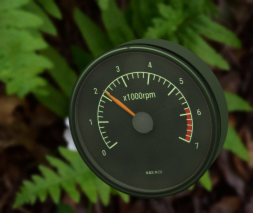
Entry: 2200 rpm
